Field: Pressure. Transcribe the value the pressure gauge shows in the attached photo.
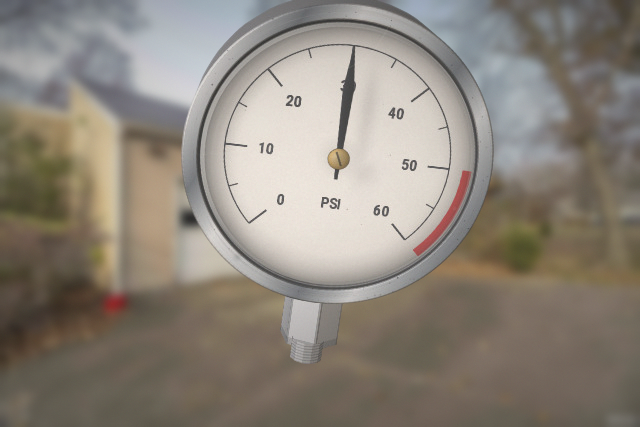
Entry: 30 psi
